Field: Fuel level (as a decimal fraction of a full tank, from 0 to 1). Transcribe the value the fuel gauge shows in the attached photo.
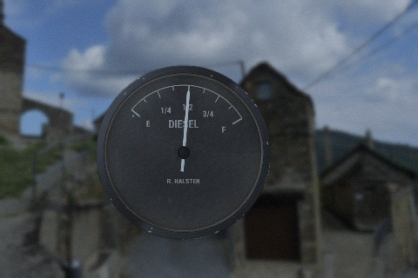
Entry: 0.5
